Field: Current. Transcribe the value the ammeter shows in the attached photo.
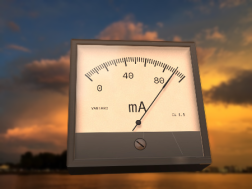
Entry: 90 mA
